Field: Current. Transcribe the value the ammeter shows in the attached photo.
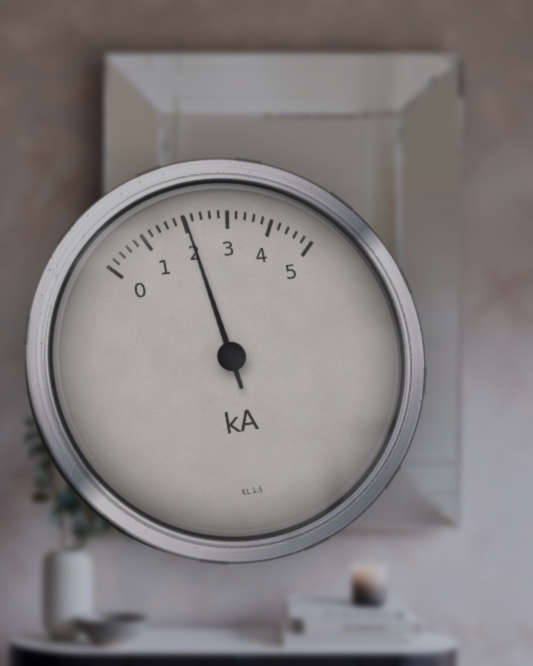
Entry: 2 kA
